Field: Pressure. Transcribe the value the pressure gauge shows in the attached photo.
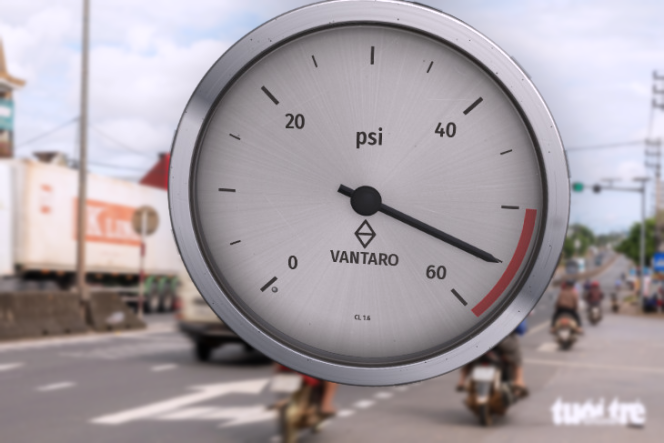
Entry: 55 psi
